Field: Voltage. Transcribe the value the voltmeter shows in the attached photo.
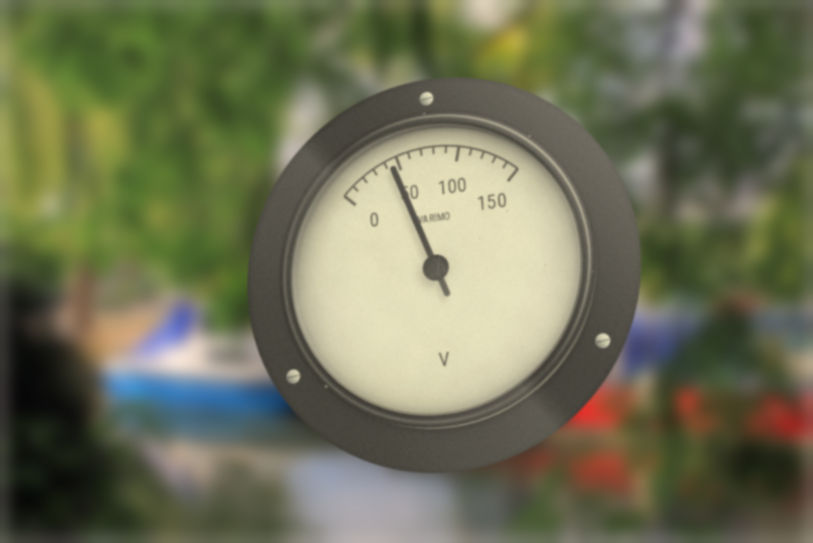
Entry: 45 V
